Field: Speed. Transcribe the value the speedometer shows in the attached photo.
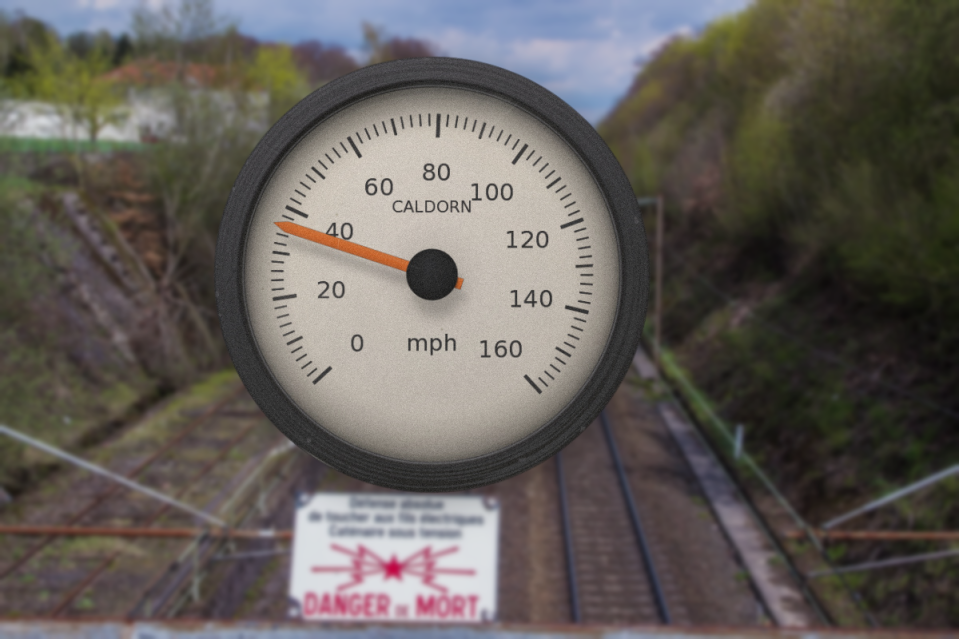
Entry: 36 mph
